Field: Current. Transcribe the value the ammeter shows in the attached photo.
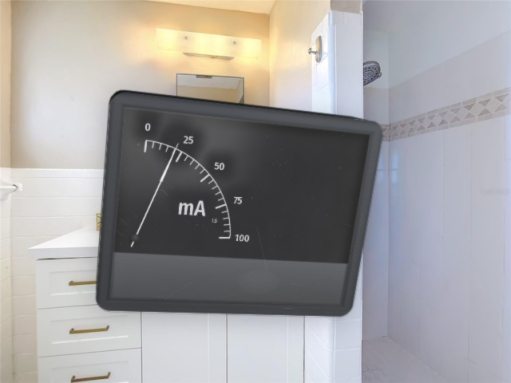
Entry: 20 mA
